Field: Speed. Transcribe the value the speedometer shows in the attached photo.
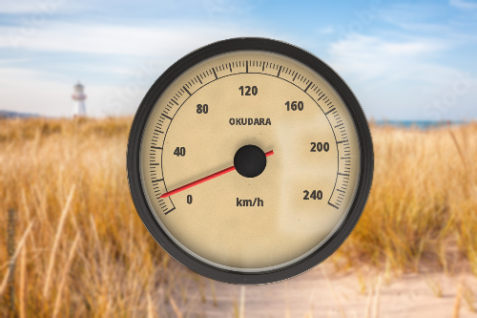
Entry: 10 km/h
